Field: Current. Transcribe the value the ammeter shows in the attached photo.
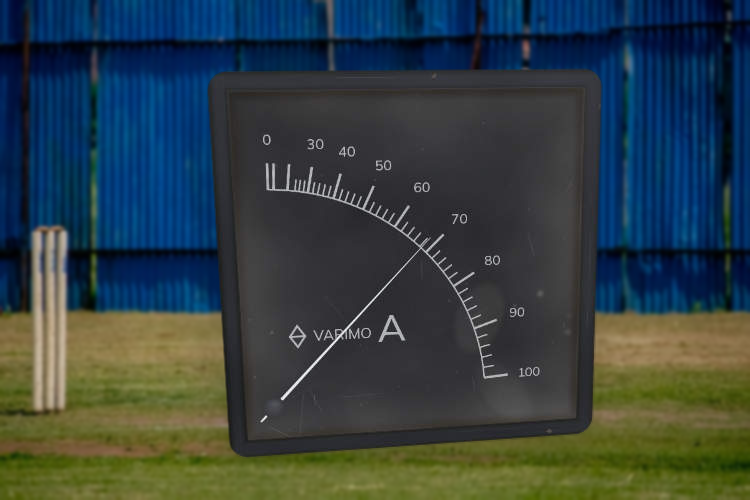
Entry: 68 A
